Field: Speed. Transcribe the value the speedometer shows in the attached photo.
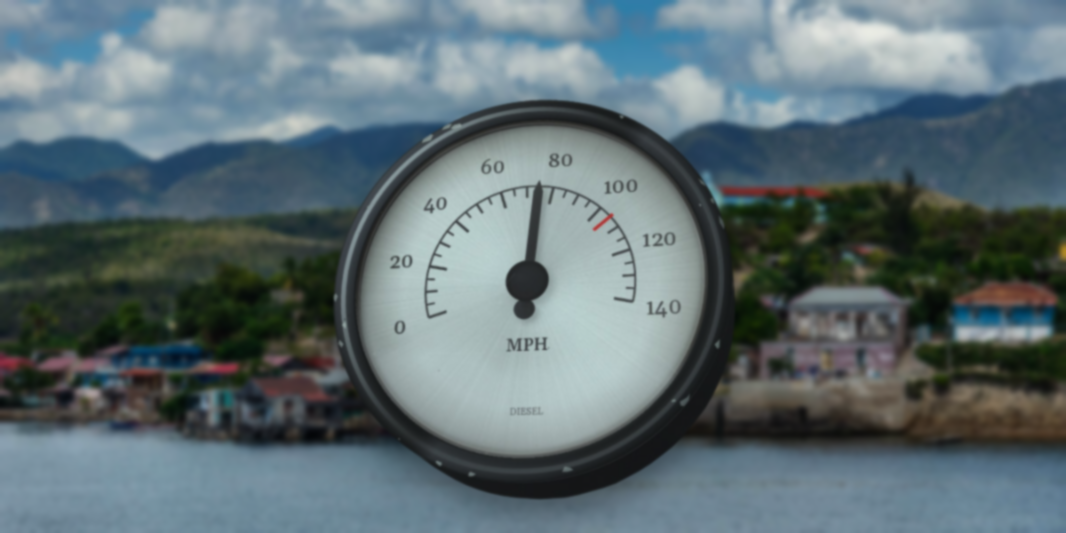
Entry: 75 mph
